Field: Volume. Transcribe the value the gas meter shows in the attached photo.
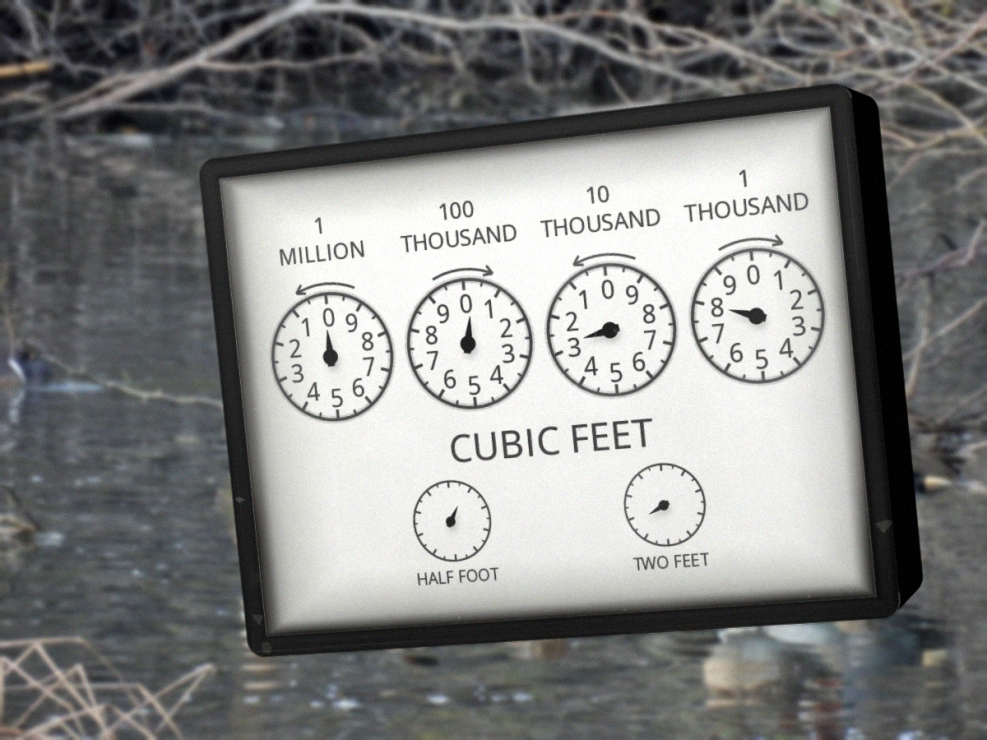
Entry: 2800 ft³
